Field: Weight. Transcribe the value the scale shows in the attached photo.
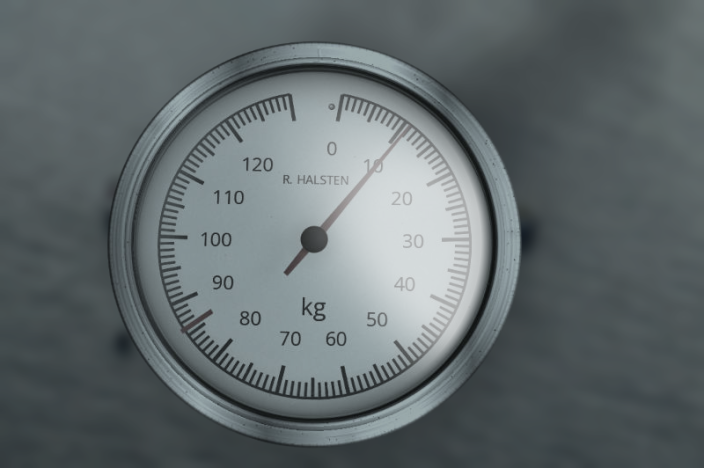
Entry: 11 kg
